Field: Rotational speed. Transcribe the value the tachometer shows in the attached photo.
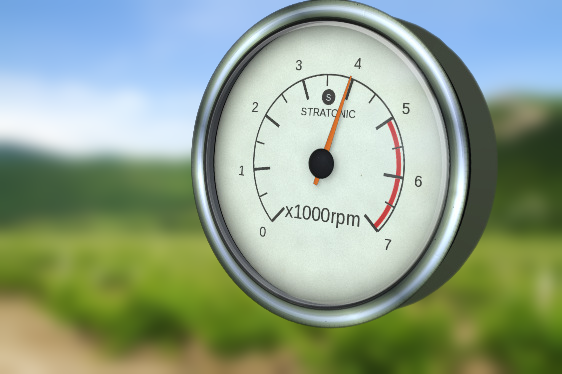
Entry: 4000 rpm
